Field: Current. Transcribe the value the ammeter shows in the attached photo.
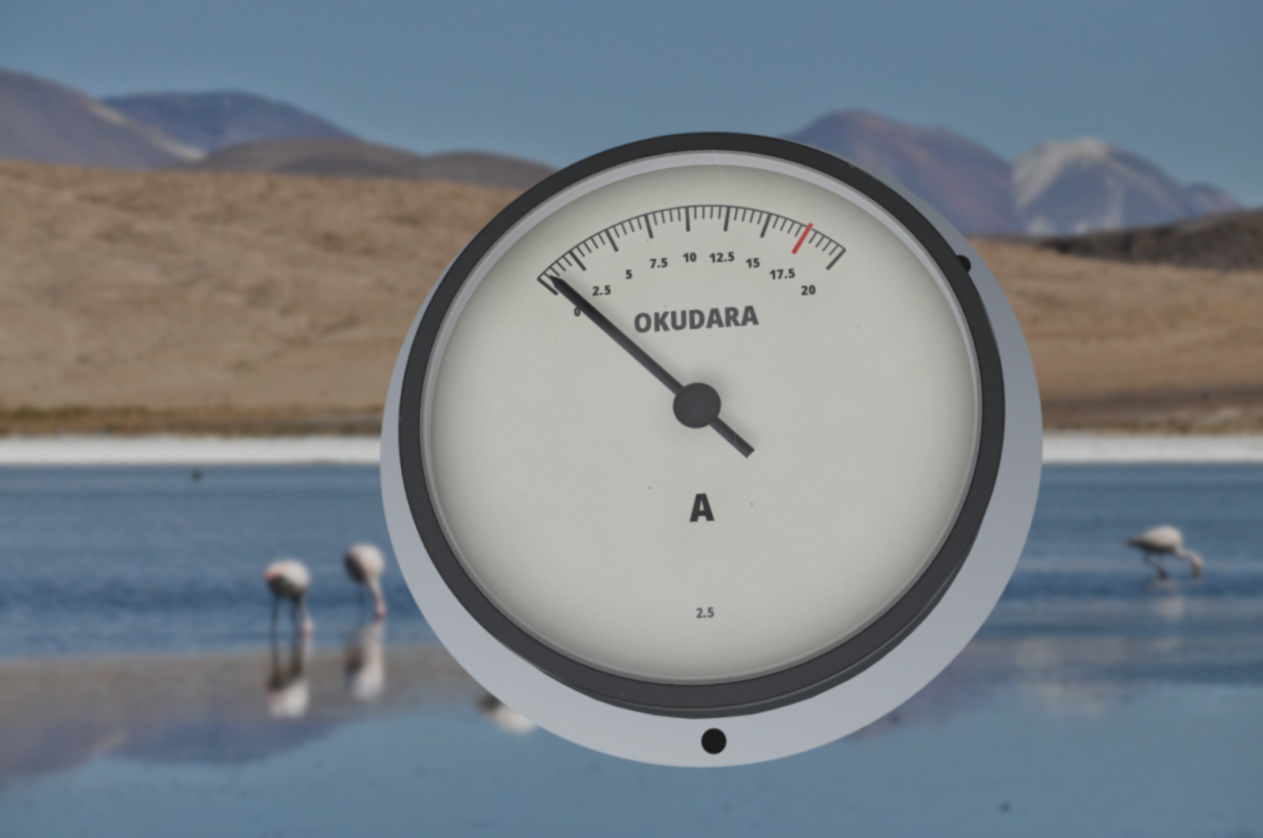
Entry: 0.5 A
